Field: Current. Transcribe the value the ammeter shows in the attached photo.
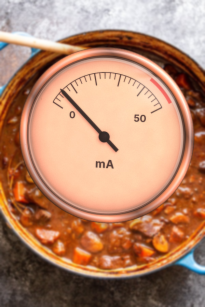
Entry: 6 mA
